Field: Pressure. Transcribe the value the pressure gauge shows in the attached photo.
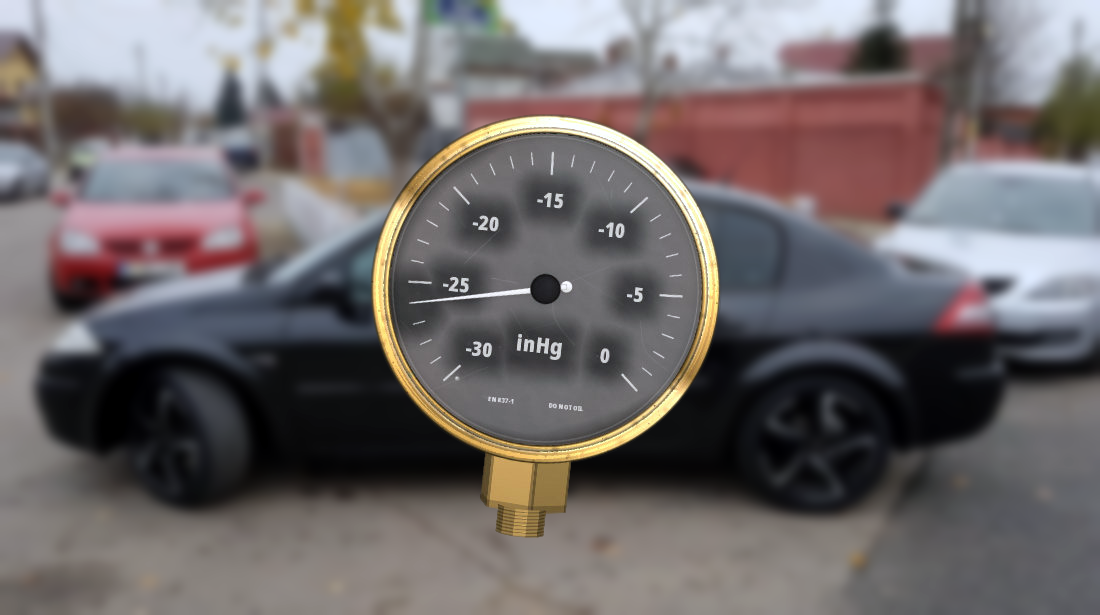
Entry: -26 inHg
